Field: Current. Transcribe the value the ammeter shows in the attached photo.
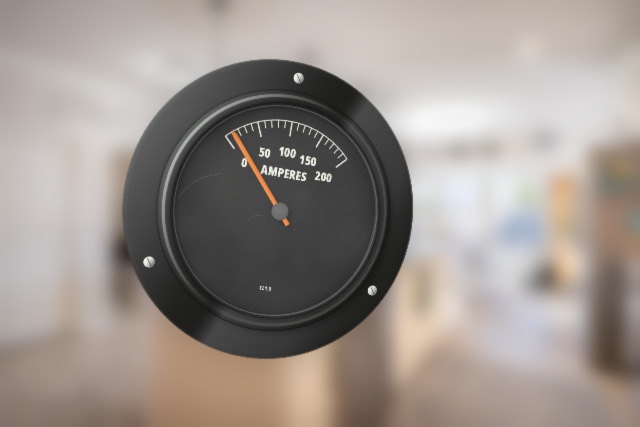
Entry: 10 A
